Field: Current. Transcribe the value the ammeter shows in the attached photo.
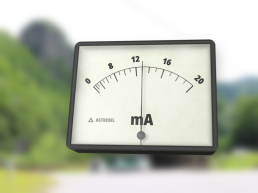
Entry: 13 mA
